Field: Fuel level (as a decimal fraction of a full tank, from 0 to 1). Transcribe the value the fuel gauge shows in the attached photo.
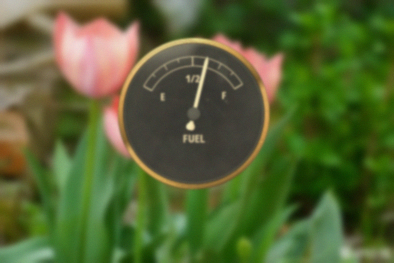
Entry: 0.625
